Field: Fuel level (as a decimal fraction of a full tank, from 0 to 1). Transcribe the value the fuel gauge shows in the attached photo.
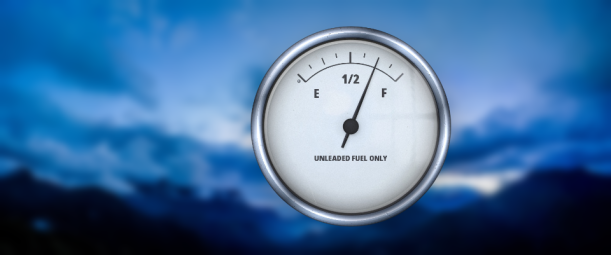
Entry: 0.75
